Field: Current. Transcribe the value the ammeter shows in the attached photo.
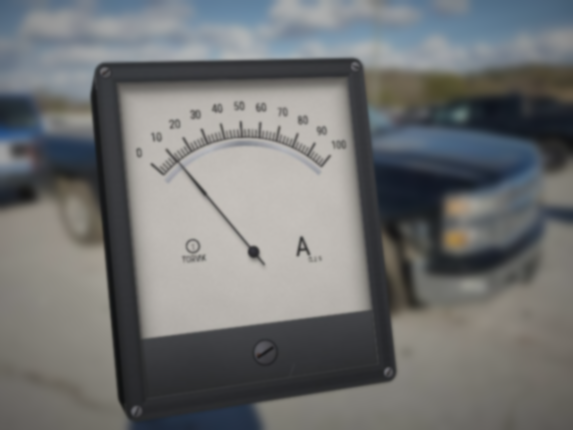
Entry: 10 A
